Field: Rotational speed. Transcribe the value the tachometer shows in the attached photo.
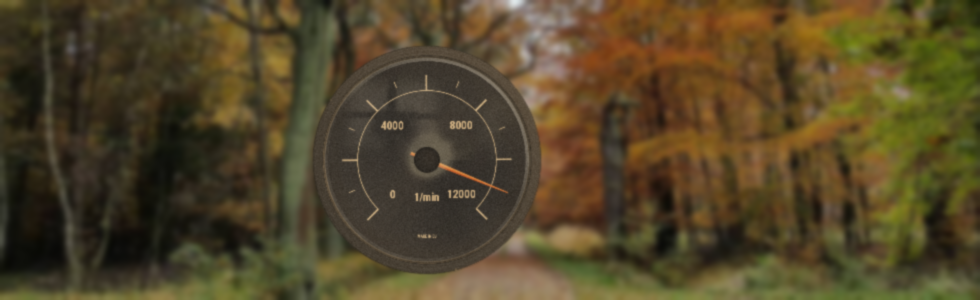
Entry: 11000 rpm
